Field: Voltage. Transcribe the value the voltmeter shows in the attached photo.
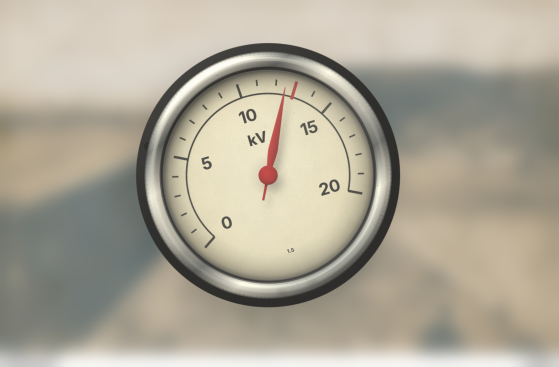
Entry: 12.5 kV
